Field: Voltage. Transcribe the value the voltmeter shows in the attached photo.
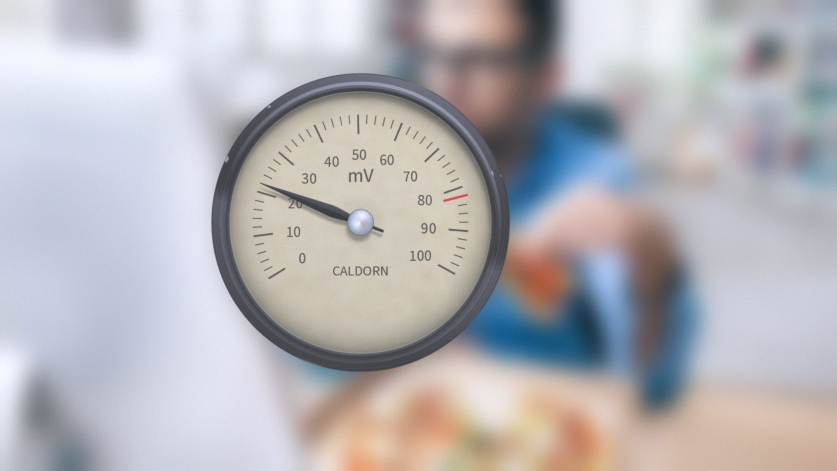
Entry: 22 mV
